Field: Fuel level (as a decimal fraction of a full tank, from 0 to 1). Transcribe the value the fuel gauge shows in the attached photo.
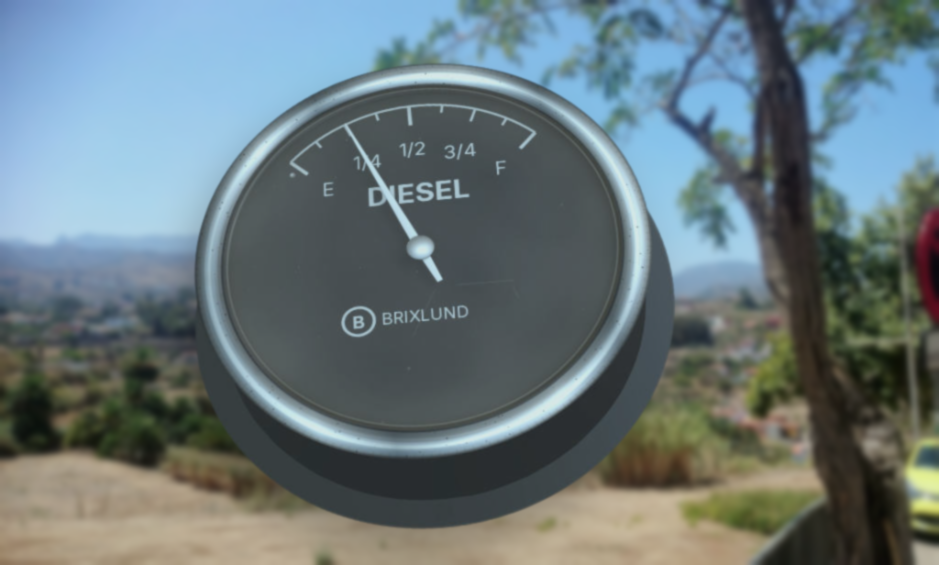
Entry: 0.25
